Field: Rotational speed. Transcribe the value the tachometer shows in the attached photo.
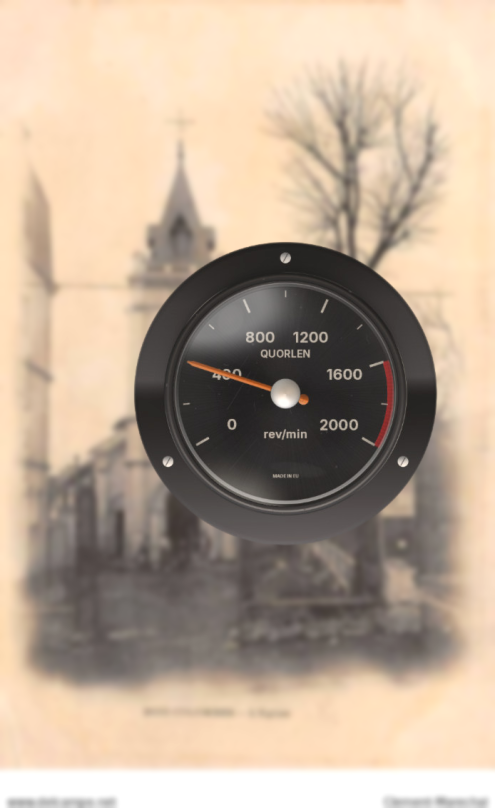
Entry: 400 rpm
